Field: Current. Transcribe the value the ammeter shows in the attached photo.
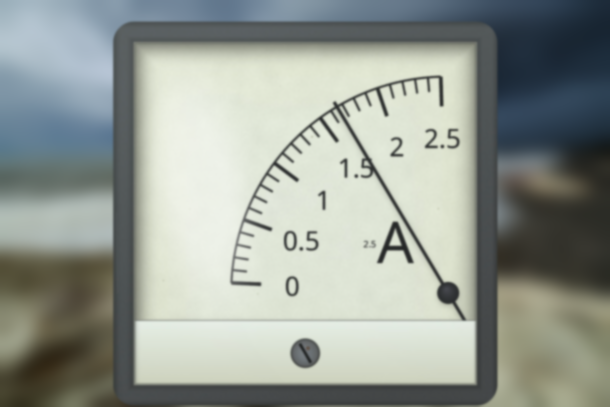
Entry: 1.65 A
